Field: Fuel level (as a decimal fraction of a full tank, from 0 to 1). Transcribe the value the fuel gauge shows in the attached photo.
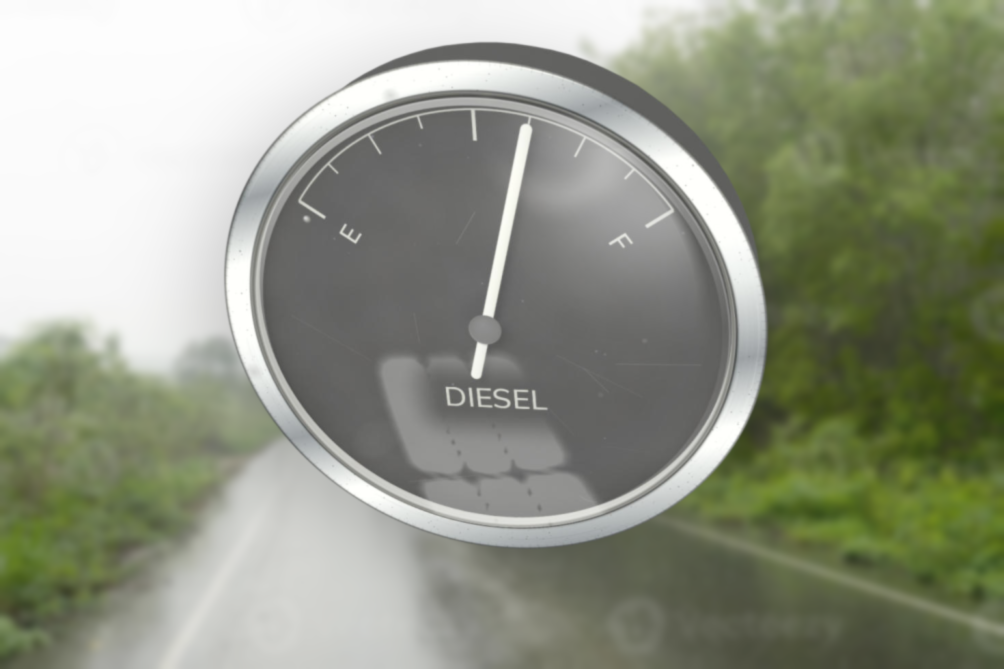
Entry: 0.625
